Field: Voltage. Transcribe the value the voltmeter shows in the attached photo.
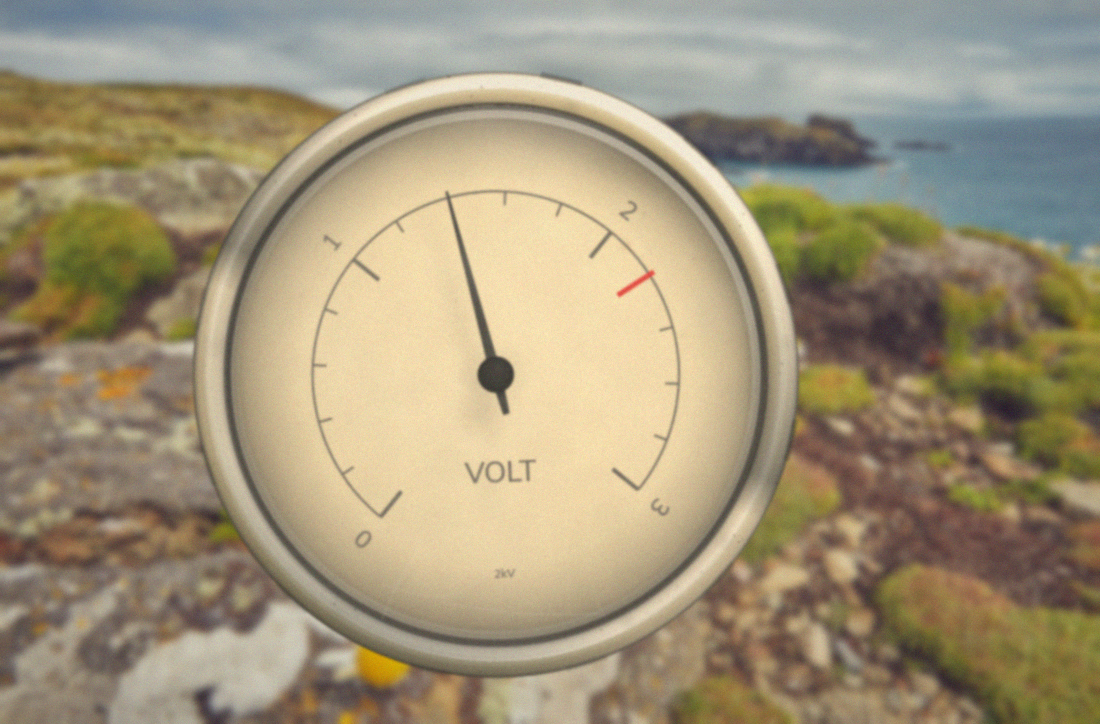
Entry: 1.4 V
